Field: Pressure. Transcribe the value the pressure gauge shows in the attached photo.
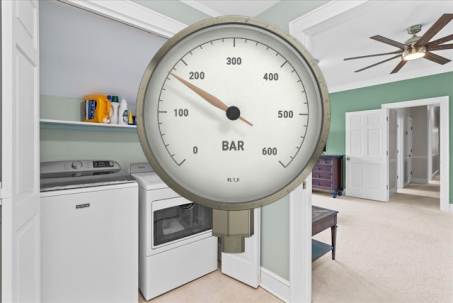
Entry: 170 bar
